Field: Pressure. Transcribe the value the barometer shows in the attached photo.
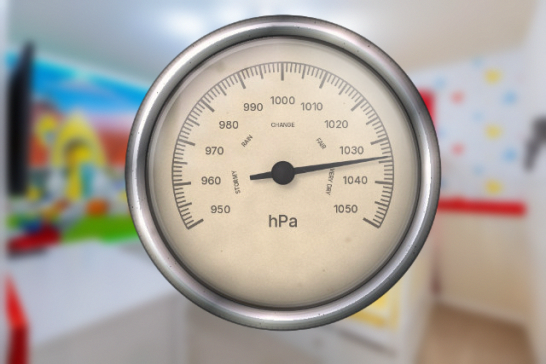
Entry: 1034 hPa
